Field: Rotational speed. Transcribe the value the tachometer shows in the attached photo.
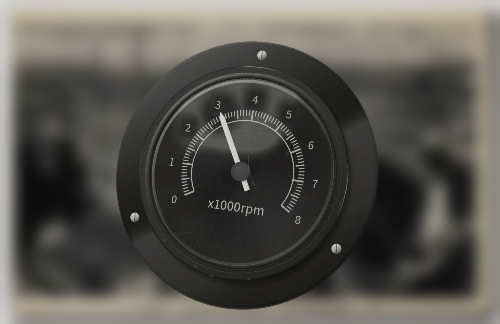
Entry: 3000 rpm
